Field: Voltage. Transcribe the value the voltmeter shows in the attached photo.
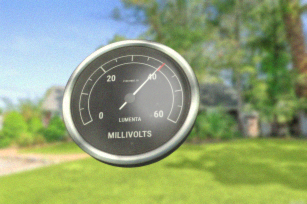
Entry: 40 mV
